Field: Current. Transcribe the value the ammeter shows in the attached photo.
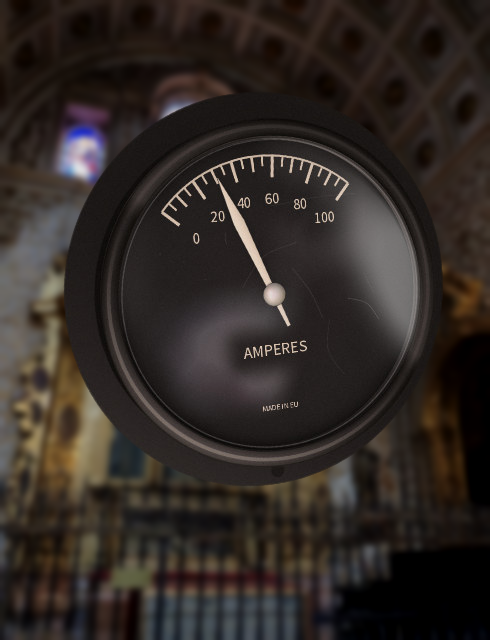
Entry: 30 A
